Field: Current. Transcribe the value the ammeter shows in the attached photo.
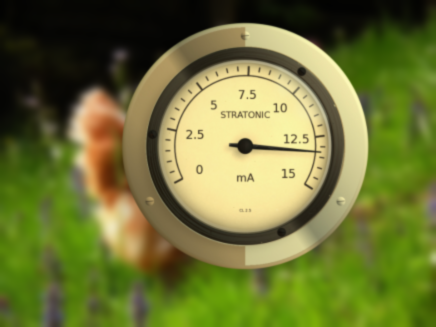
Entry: 13.25 mA
